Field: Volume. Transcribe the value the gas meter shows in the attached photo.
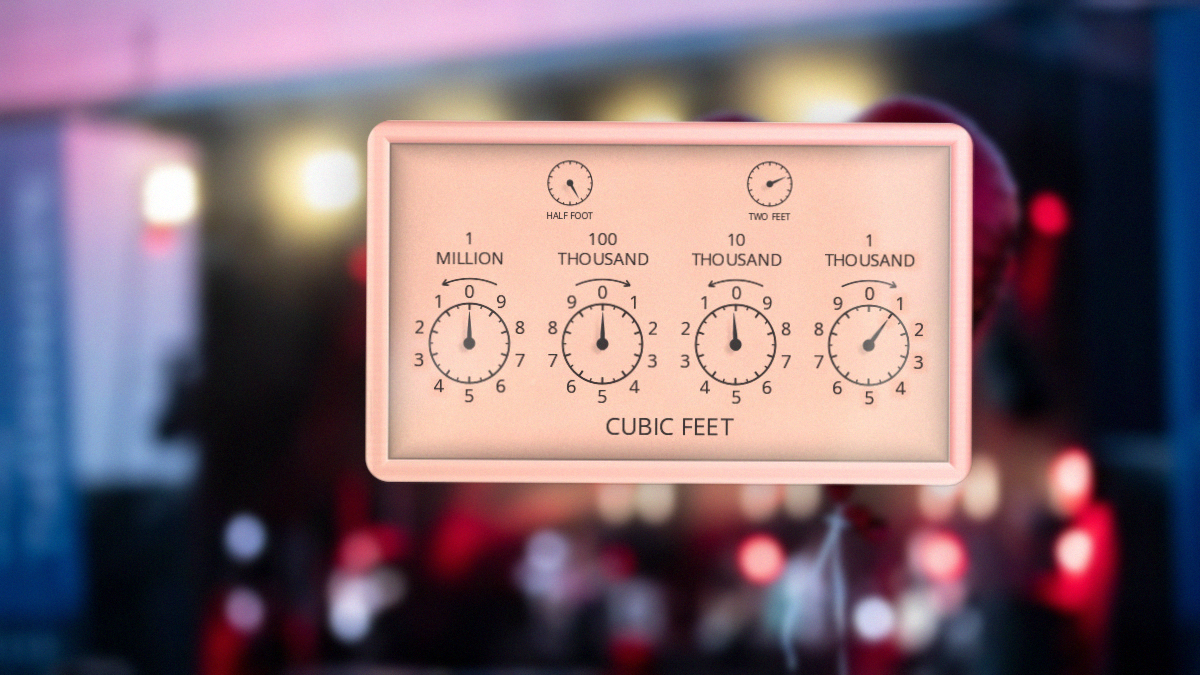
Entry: 100 ft³
